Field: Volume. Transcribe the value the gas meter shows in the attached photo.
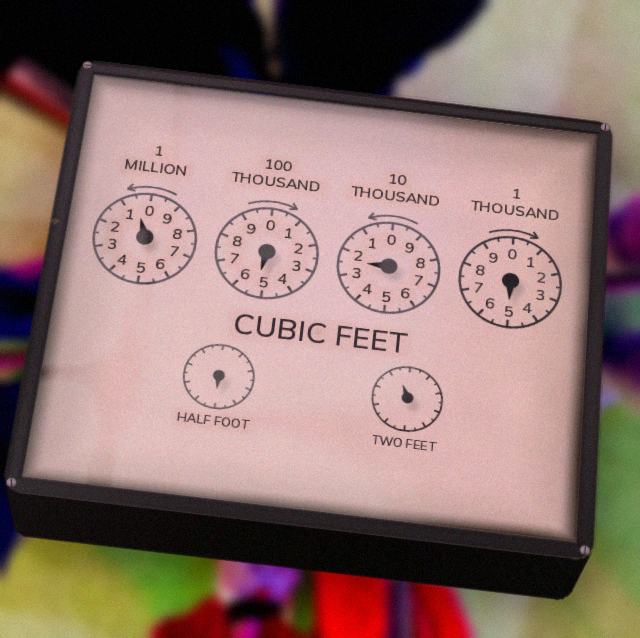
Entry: 52500 ft³
